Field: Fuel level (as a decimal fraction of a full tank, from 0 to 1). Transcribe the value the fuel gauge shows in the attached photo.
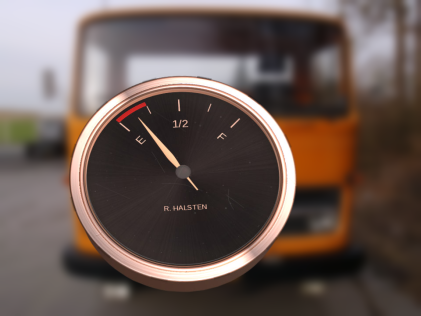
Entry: 0.125
